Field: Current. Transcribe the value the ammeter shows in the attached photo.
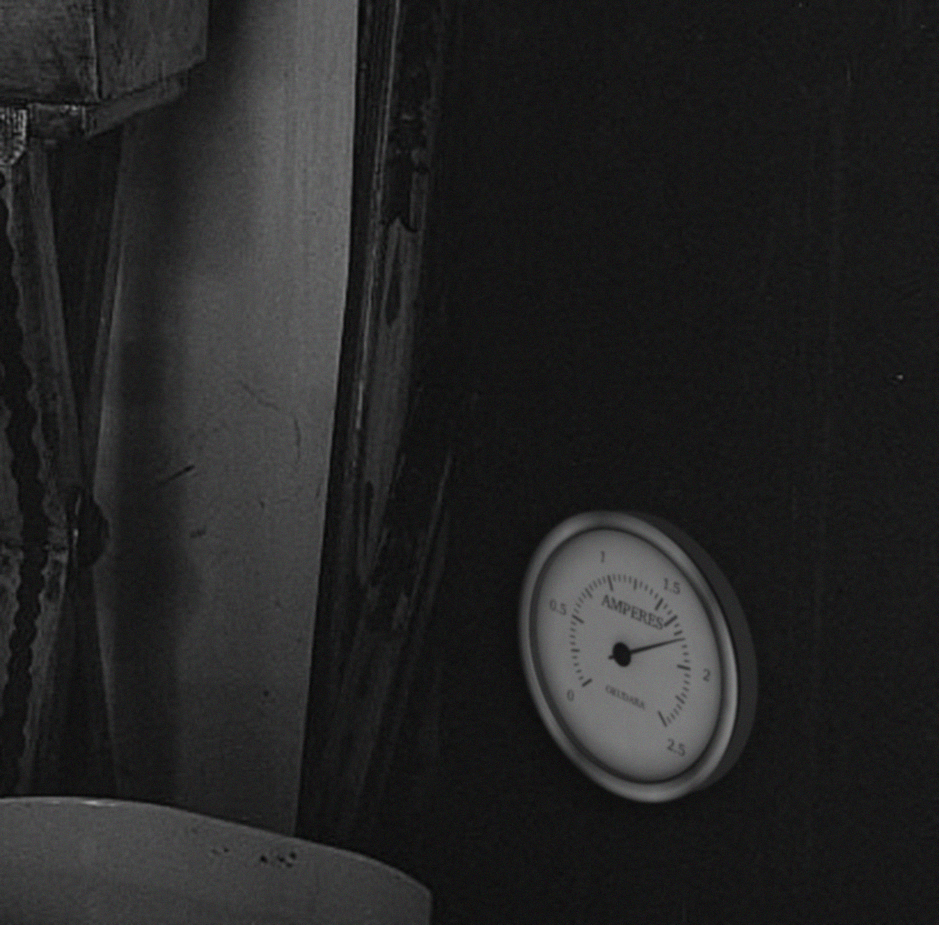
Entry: 1.8 A
